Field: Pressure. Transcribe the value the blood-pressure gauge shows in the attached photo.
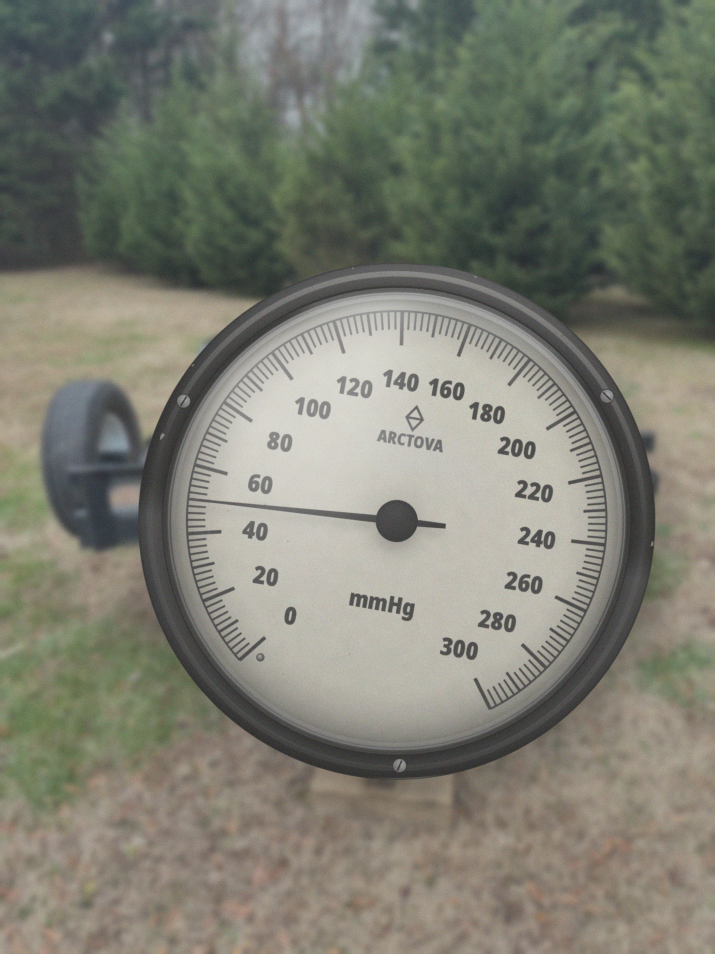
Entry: 50 mmHg
